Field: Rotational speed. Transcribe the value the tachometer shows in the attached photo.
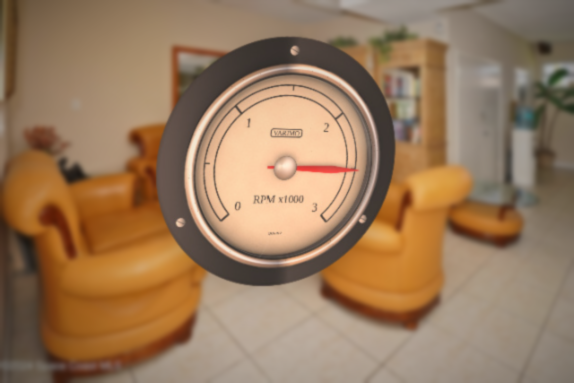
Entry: 2500 rpm
